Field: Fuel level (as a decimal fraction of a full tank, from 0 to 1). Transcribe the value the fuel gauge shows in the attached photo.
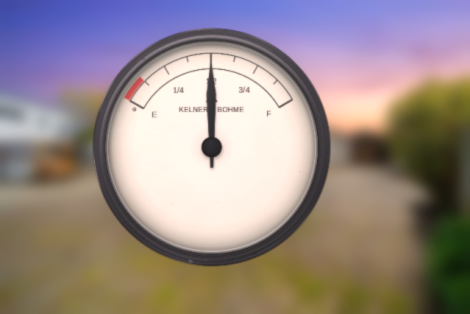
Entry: 0.5
